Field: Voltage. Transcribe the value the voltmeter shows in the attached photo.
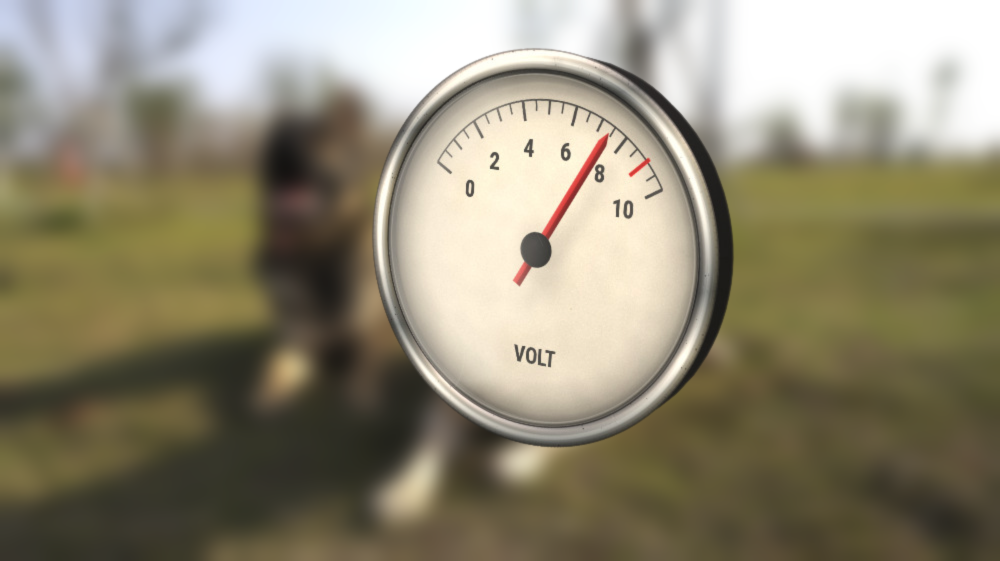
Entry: 7.5 V
